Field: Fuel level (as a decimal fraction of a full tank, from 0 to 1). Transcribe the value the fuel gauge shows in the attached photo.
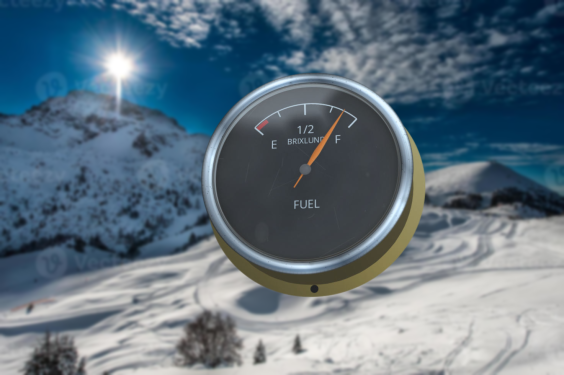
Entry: 0.875
